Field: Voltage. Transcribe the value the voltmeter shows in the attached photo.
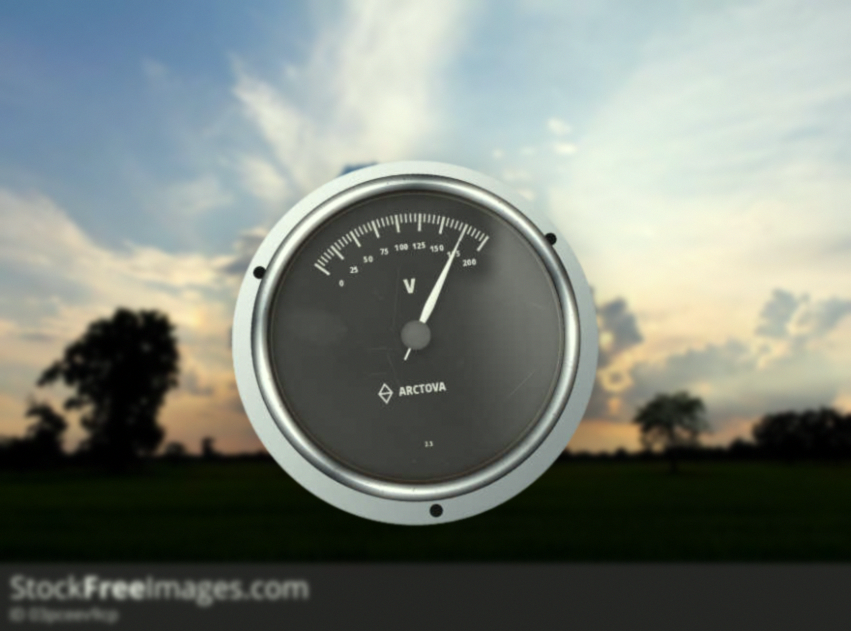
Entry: 175 V
